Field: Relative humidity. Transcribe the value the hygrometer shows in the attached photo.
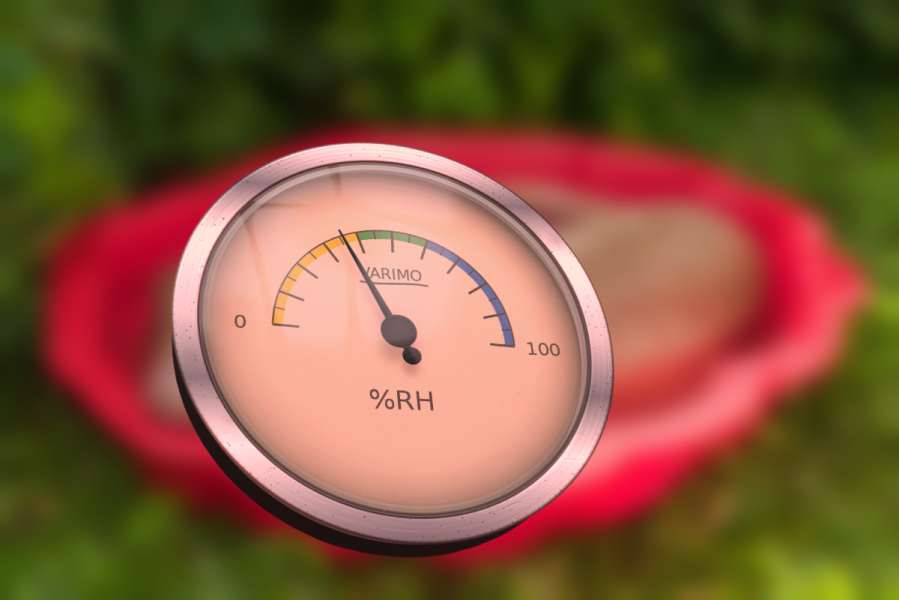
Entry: 35 %
